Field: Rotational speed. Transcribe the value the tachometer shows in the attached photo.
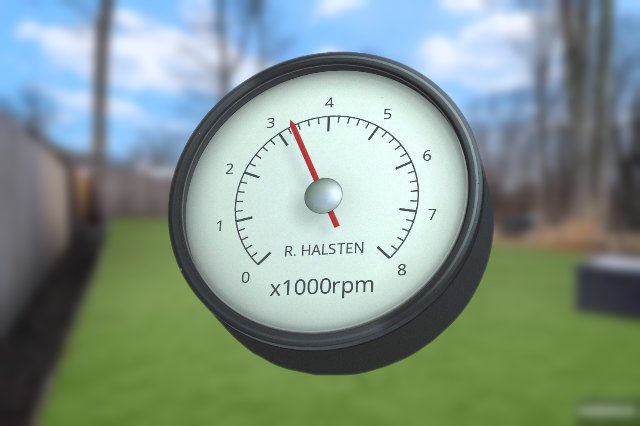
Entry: 3300 rpm
